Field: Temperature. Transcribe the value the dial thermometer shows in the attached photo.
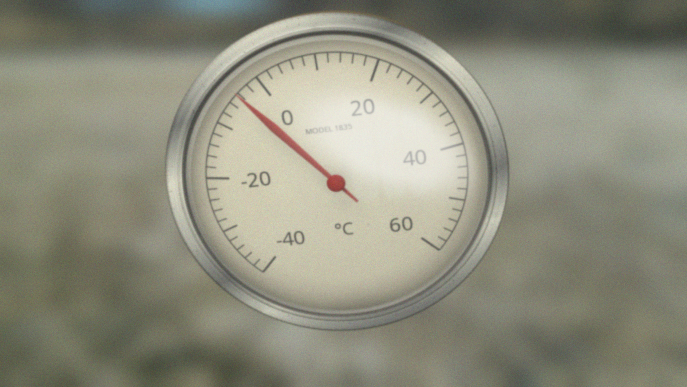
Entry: -4 °C
